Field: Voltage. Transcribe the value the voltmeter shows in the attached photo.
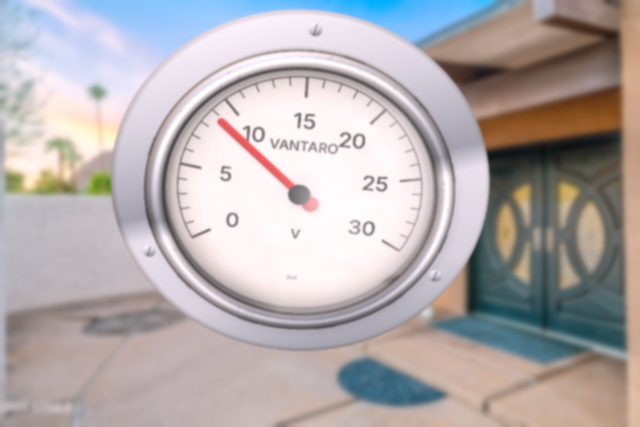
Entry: 9 V
